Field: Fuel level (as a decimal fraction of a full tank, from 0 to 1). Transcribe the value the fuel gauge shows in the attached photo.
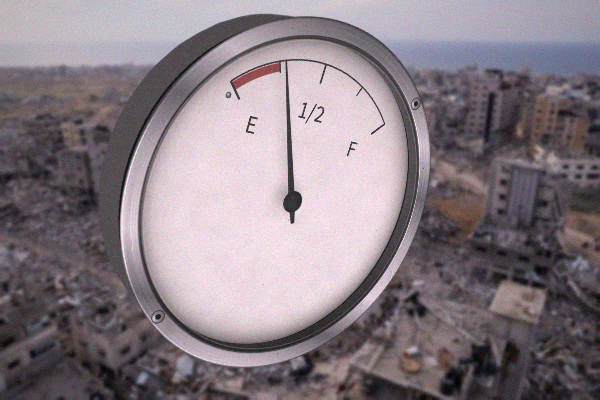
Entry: 0.25
